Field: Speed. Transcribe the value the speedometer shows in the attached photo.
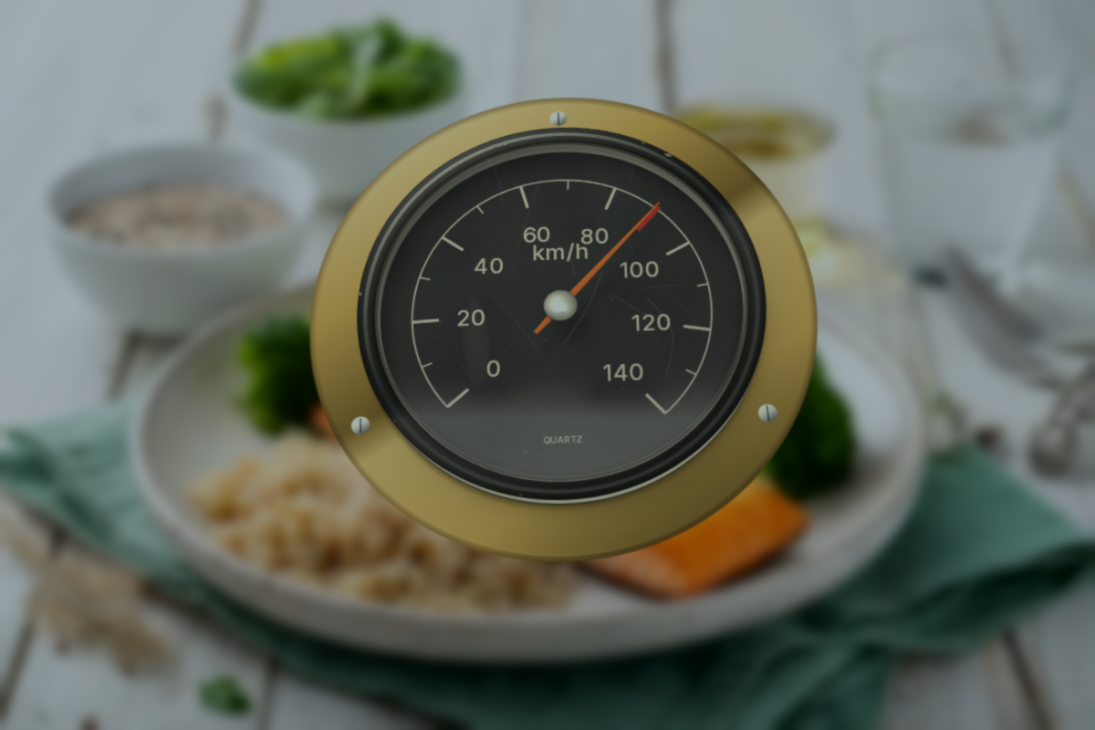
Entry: 90 km/h
